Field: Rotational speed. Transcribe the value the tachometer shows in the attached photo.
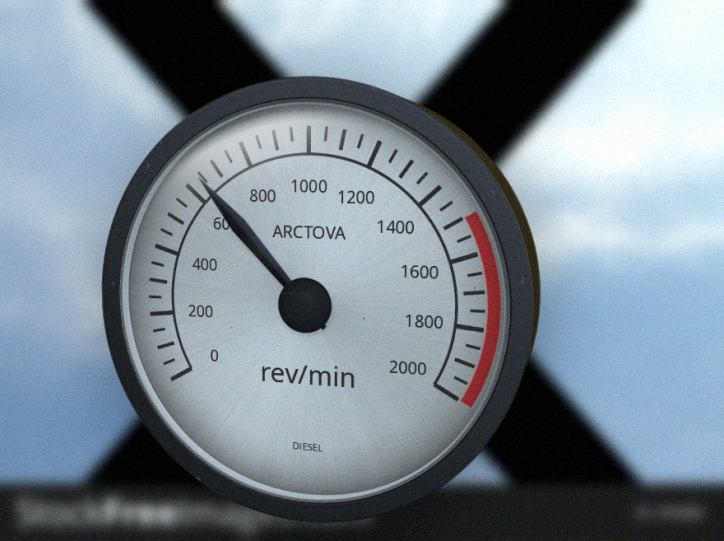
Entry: 650 rpm
